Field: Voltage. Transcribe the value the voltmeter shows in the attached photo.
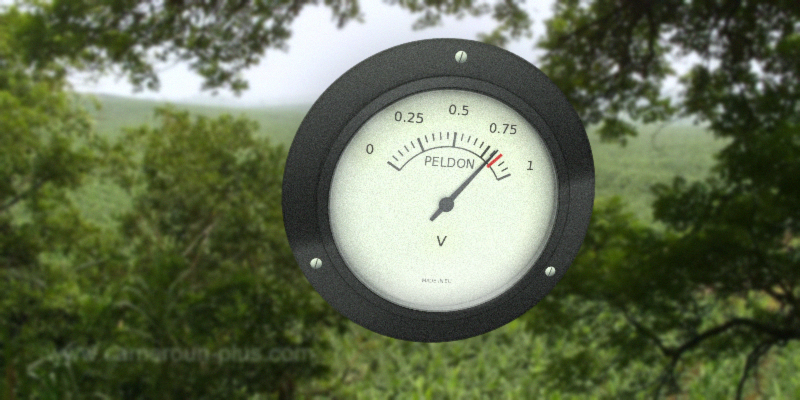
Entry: 0.8 V
